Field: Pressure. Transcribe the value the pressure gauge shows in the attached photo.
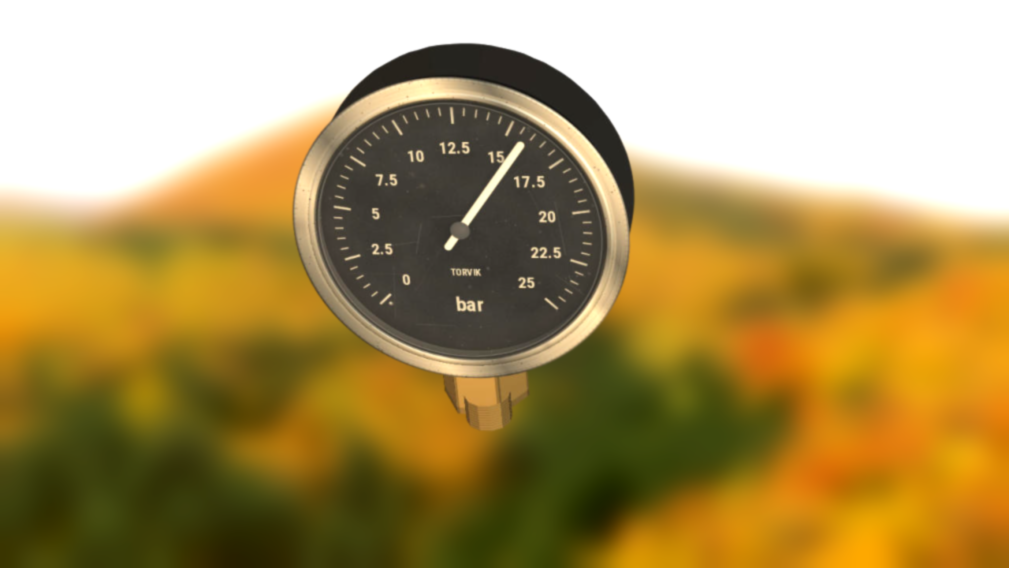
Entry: 15.75 bar
